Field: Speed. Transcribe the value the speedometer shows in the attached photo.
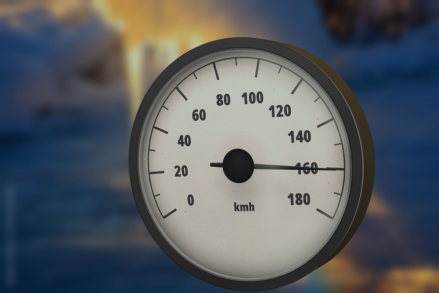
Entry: 160 km/h
